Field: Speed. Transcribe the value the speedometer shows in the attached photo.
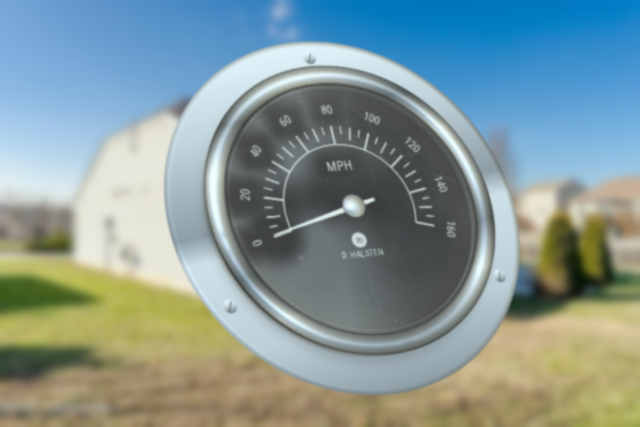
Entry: 0 mph
